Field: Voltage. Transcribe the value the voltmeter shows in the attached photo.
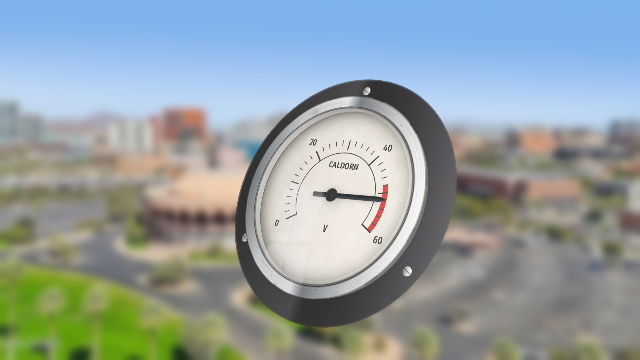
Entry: 52 V
